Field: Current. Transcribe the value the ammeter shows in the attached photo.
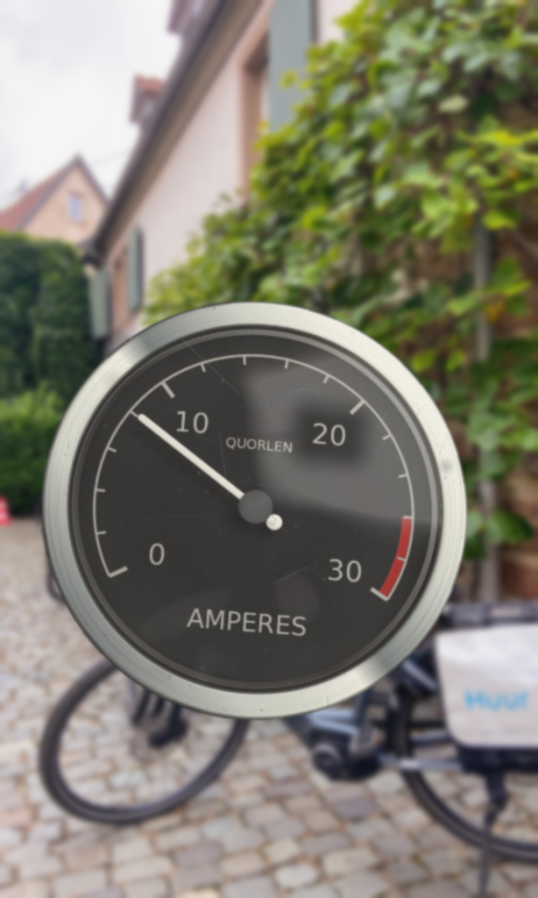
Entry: 8 A
